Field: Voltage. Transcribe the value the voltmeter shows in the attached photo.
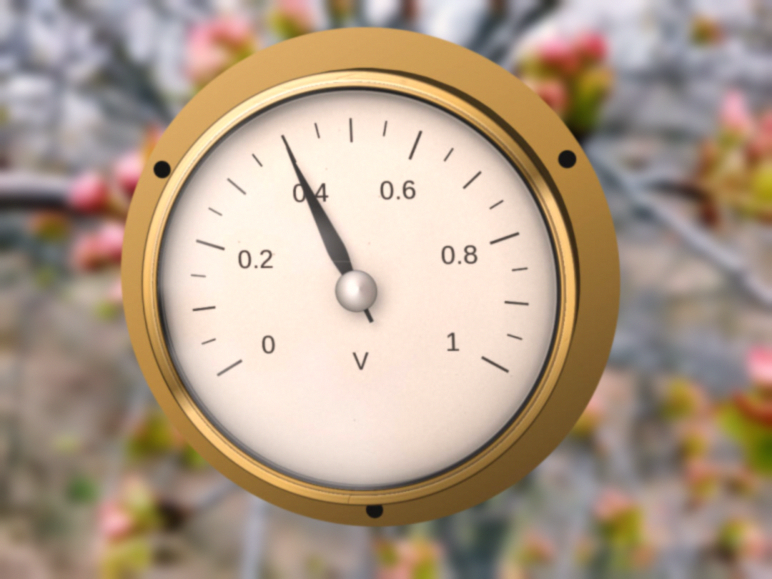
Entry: 0.4 V
